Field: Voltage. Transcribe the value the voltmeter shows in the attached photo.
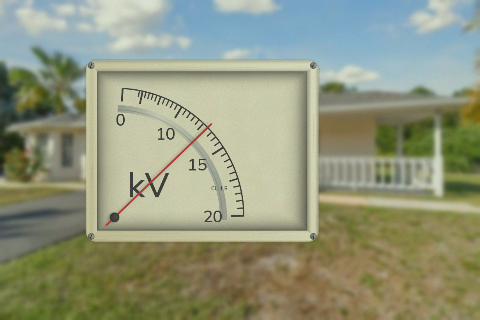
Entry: 13 kV
